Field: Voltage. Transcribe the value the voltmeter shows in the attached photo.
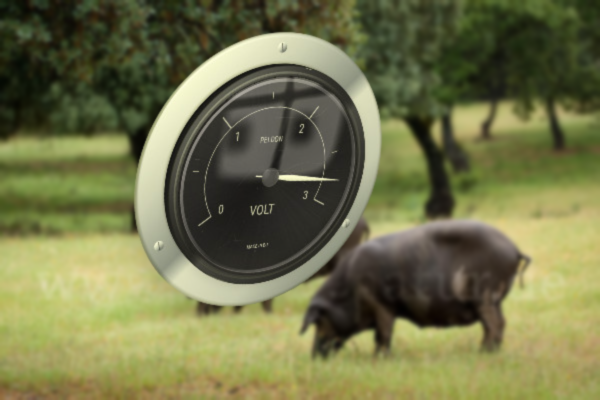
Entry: 2.75 V
